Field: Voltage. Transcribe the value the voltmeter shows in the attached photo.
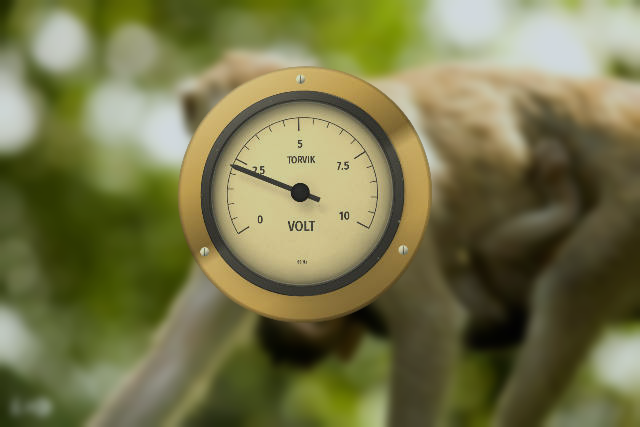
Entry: 2.25 V
